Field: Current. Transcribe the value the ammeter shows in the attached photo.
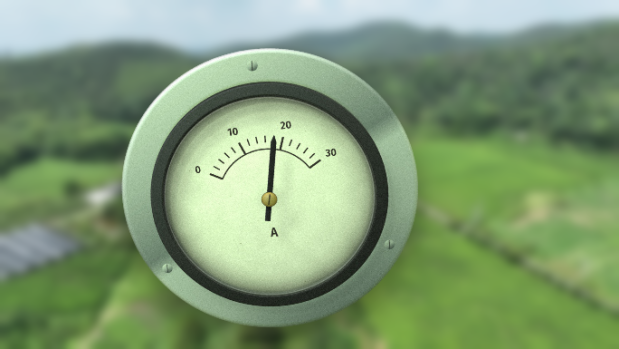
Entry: 18 A
